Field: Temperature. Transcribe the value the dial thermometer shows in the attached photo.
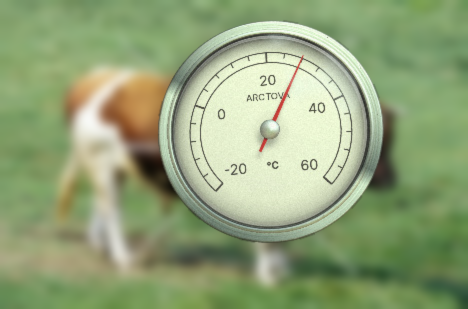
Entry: 28 °C
